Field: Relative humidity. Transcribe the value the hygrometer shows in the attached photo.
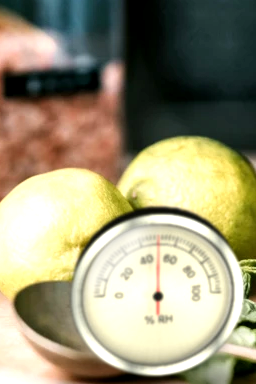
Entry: 50 %
